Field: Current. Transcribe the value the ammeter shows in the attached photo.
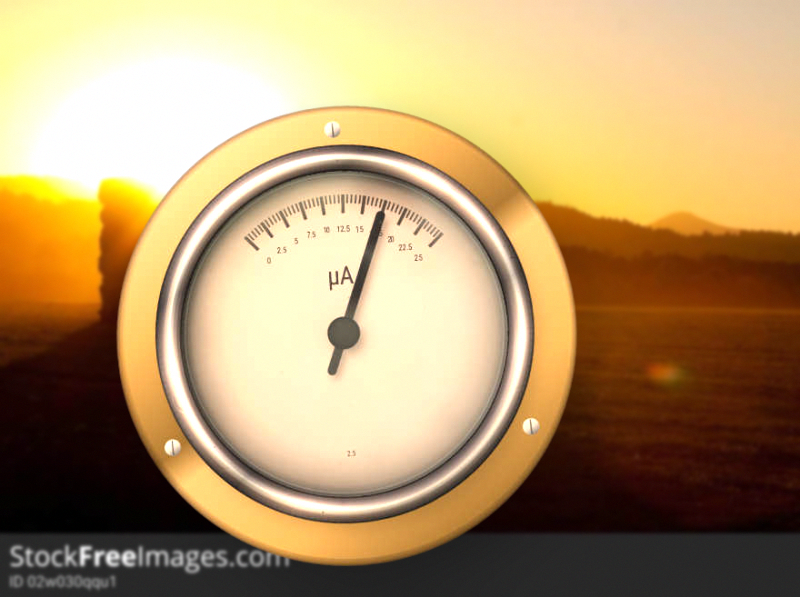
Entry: 17.5 µA
